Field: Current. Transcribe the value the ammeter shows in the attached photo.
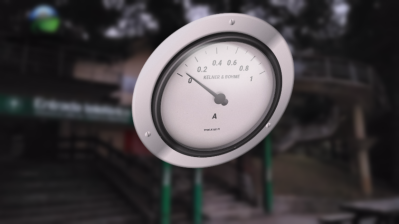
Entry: 0.05 A
